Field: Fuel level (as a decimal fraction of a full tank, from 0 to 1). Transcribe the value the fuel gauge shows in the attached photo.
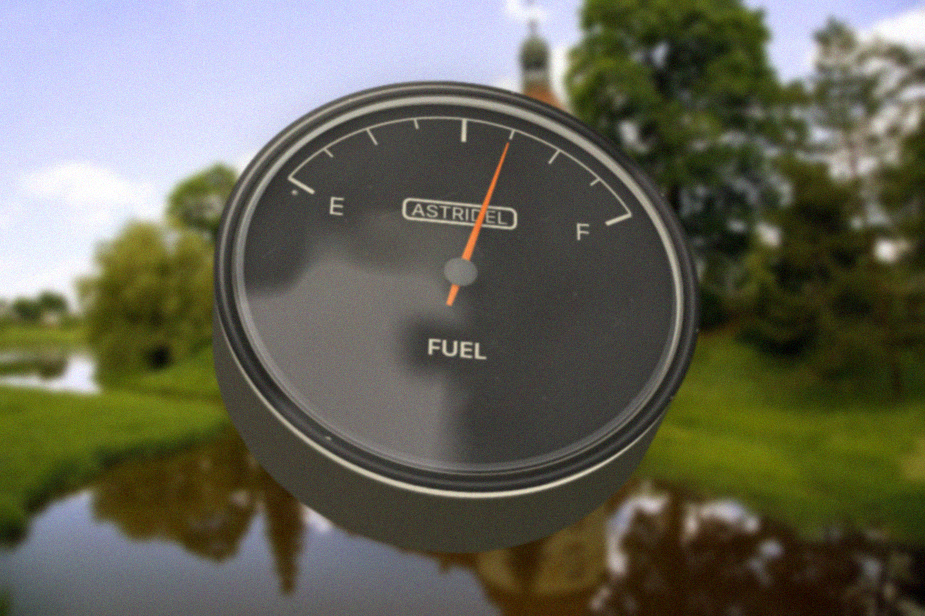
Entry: 0.625
